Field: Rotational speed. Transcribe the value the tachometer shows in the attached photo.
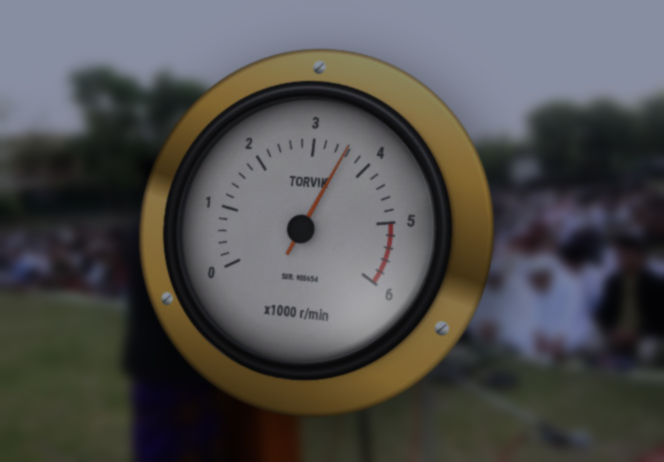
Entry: 3600 rpm
